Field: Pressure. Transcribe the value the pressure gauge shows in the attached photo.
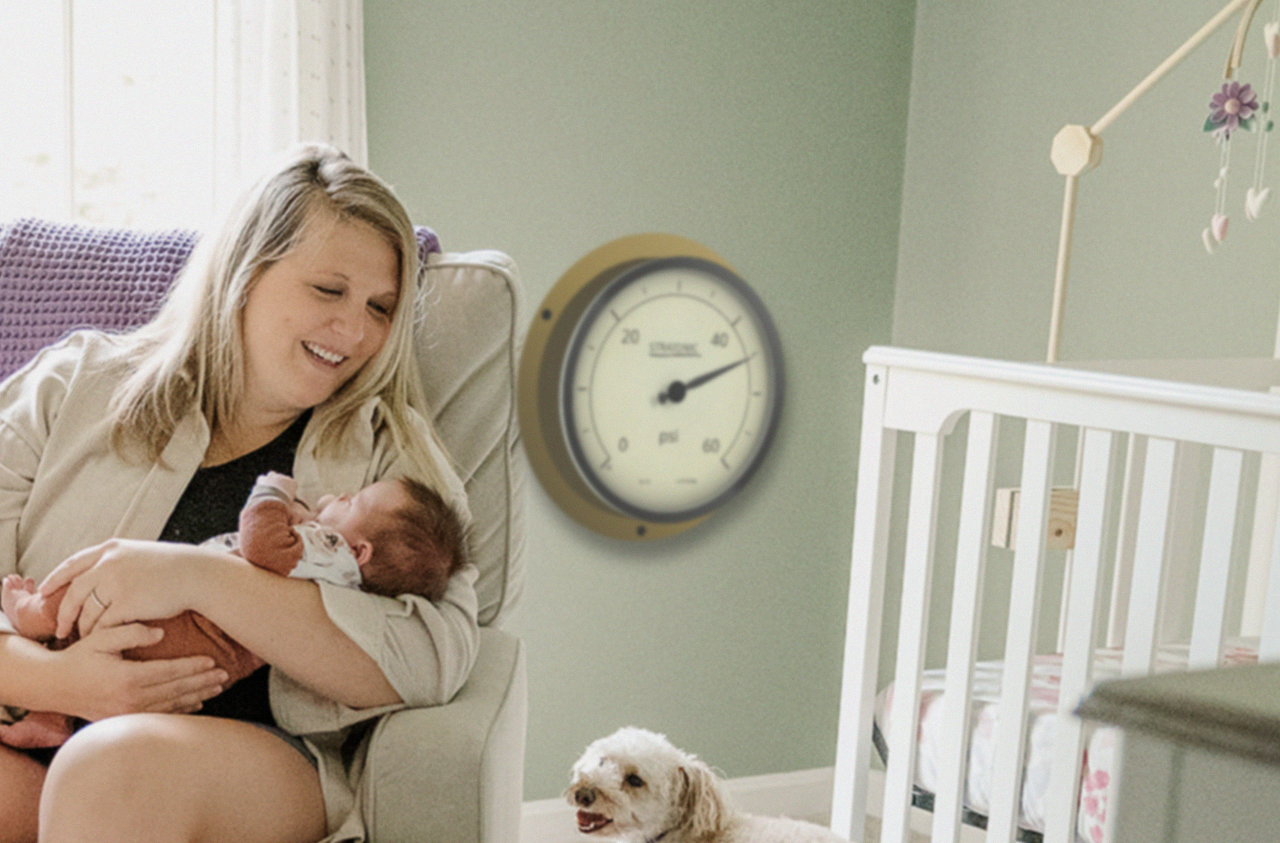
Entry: 45 psi
